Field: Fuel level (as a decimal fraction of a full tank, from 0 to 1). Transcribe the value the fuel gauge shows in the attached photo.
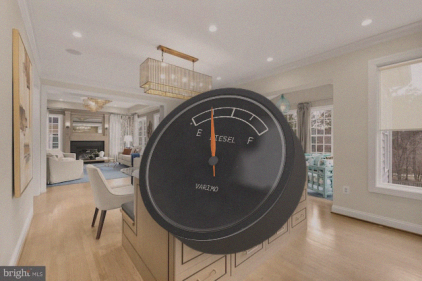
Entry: 0.25
